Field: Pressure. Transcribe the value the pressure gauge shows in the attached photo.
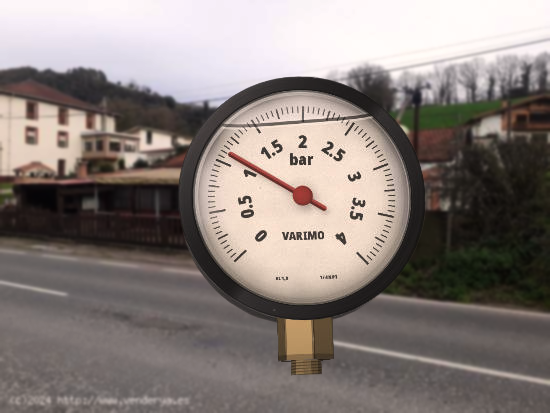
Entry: 1.1 bar
